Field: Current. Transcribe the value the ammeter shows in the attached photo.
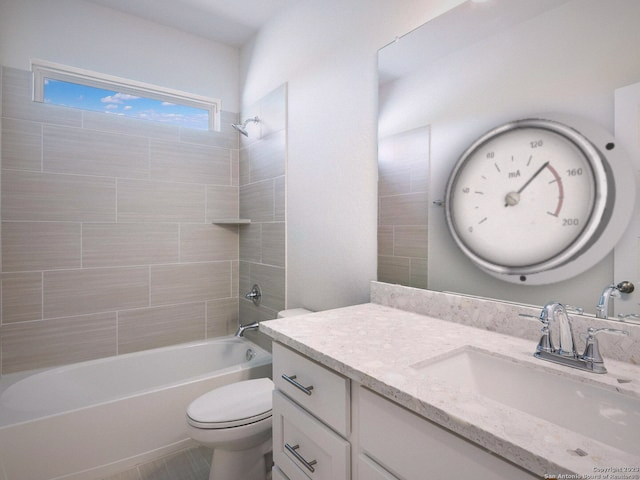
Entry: 140 mA
